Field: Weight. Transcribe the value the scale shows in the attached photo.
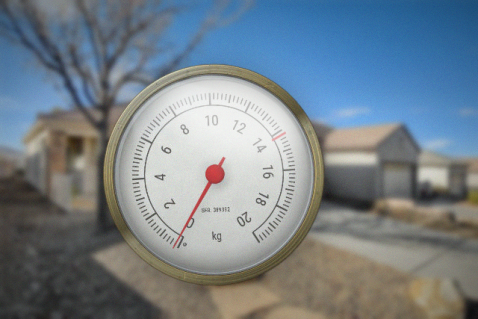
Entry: 0.2 kg
